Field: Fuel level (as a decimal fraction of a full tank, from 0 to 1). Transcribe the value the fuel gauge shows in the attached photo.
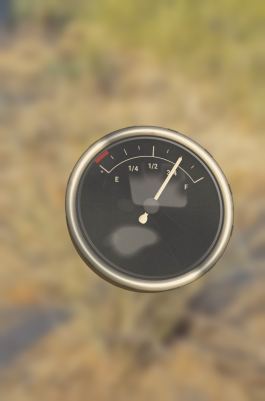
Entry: 0.75
